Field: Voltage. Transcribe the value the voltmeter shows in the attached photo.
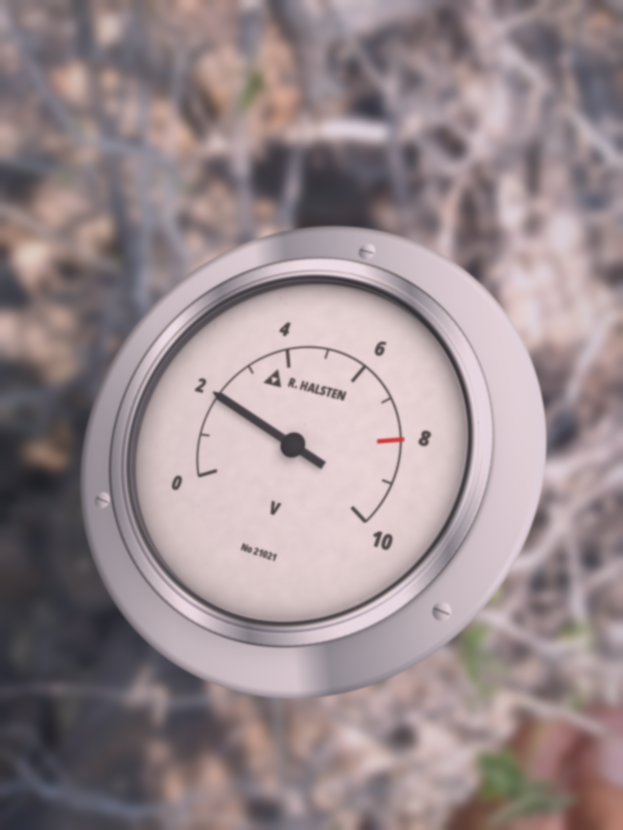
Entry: 2 V
